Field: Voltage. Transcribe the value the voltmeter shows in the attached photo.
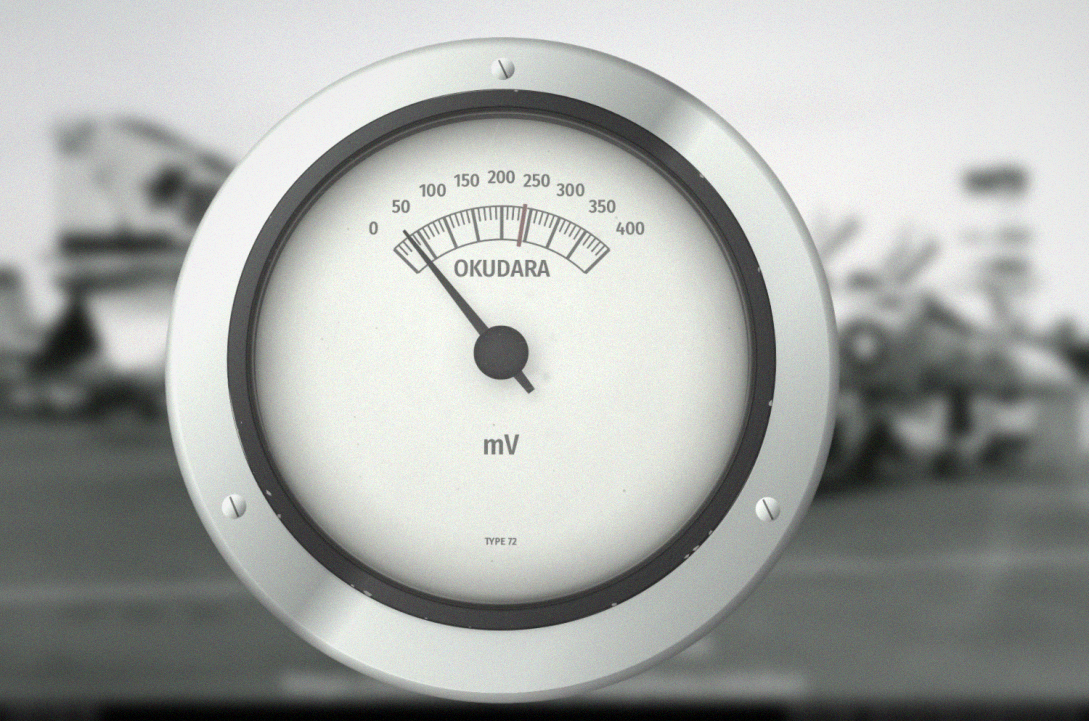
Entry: 30 mV
